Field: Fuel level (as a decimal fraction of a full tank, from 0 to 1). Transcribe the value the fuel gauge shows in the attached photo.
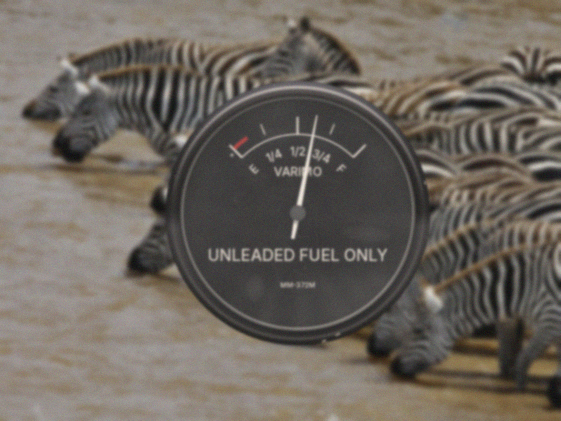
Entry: 0.625
